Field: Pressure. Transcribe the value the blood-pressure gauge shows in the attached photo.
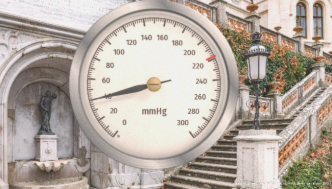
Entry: 40 mmHg
